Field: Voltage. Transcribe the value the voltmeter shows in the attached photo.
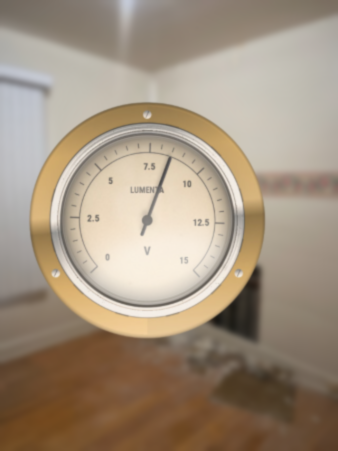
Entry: 8.5 V
